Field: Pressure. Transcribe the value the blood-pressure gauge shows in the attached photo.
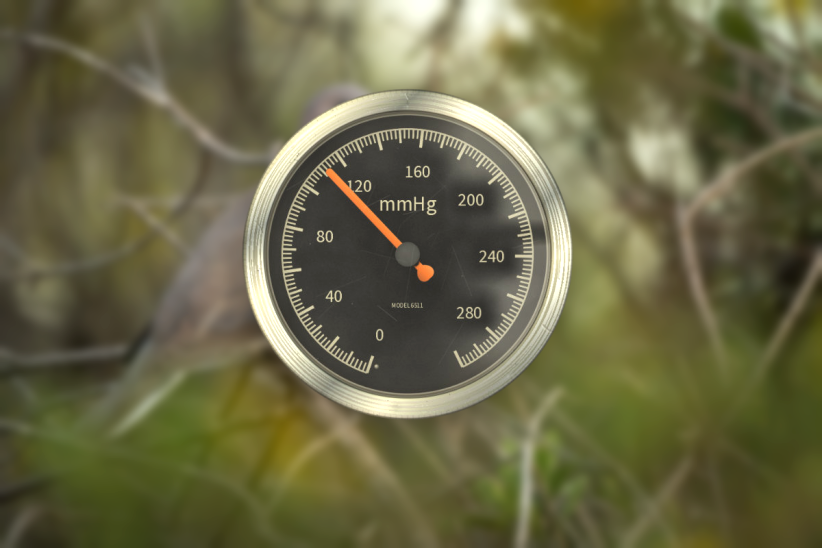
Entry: 112 mmHg
